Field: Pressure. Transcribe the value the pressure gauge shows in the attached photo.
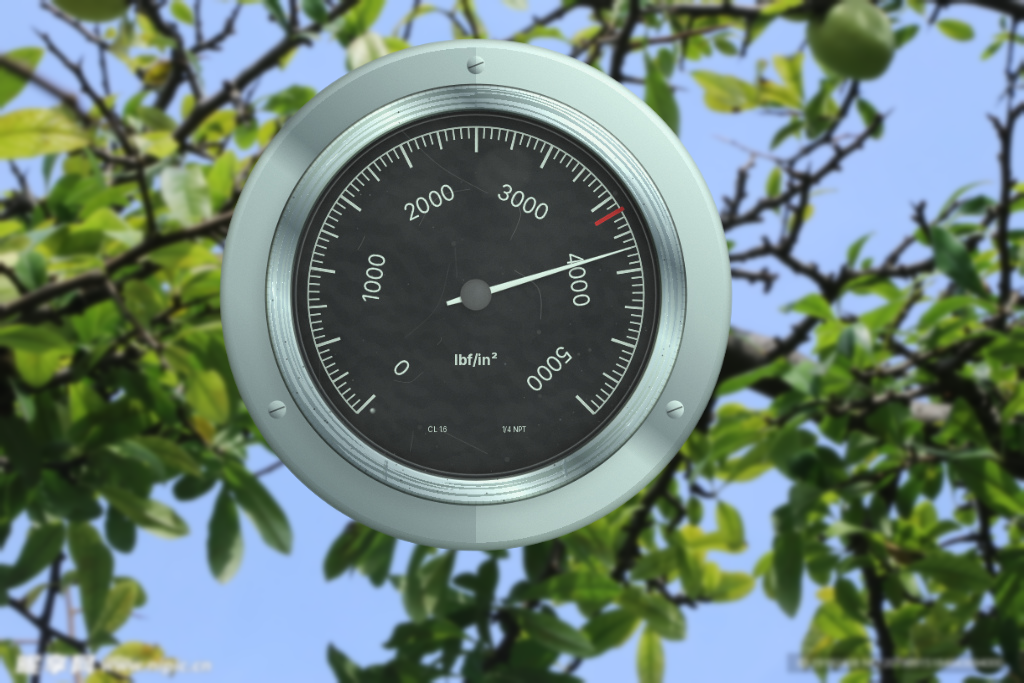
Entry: 3850 psi
